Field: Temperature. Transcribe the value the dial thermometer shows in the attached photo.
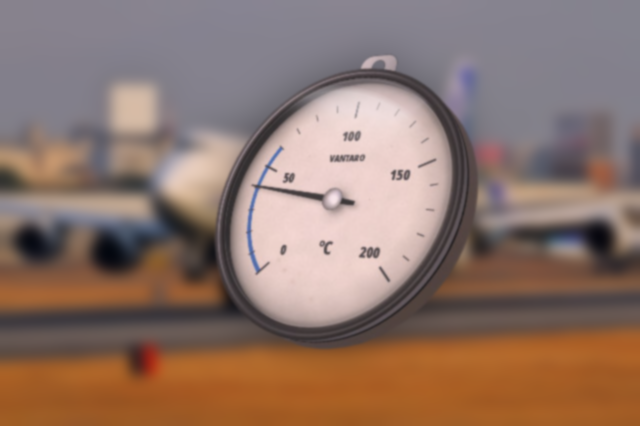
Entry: 40 °C
